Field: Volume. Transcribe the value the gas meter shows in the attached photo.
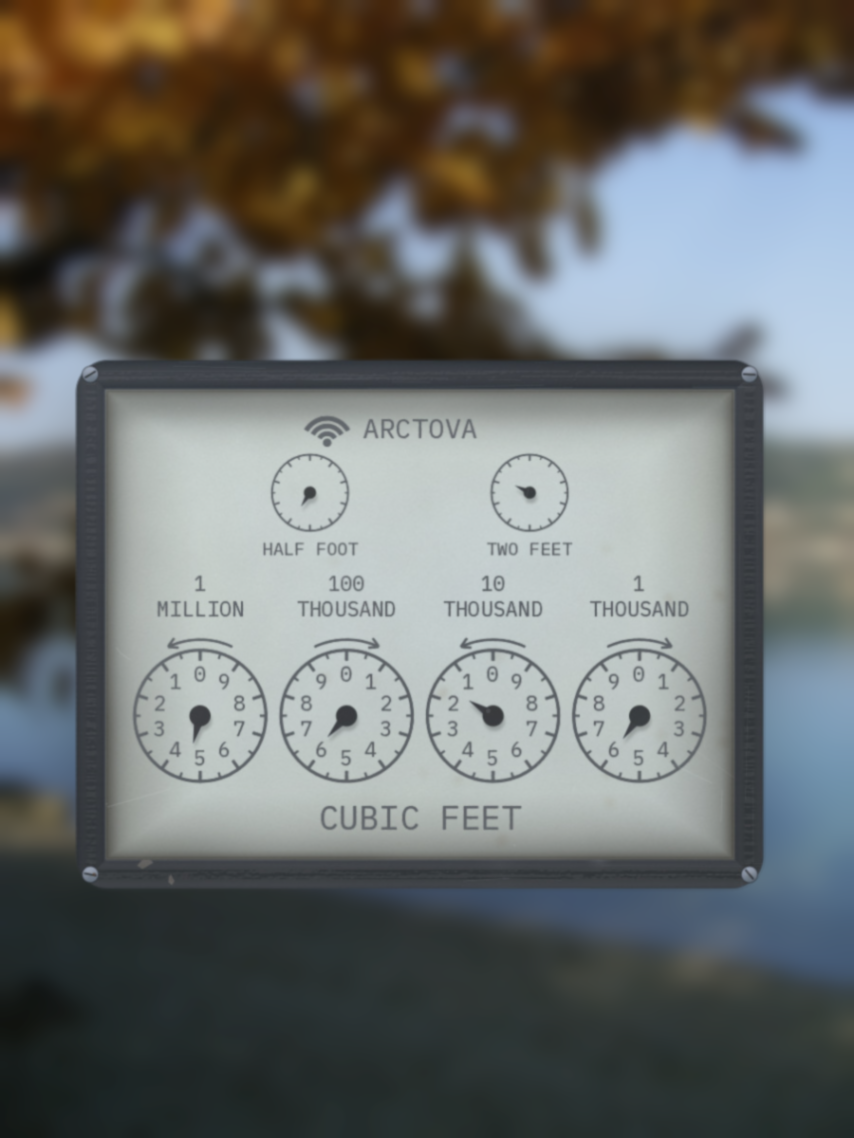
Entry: 461600 ft³
